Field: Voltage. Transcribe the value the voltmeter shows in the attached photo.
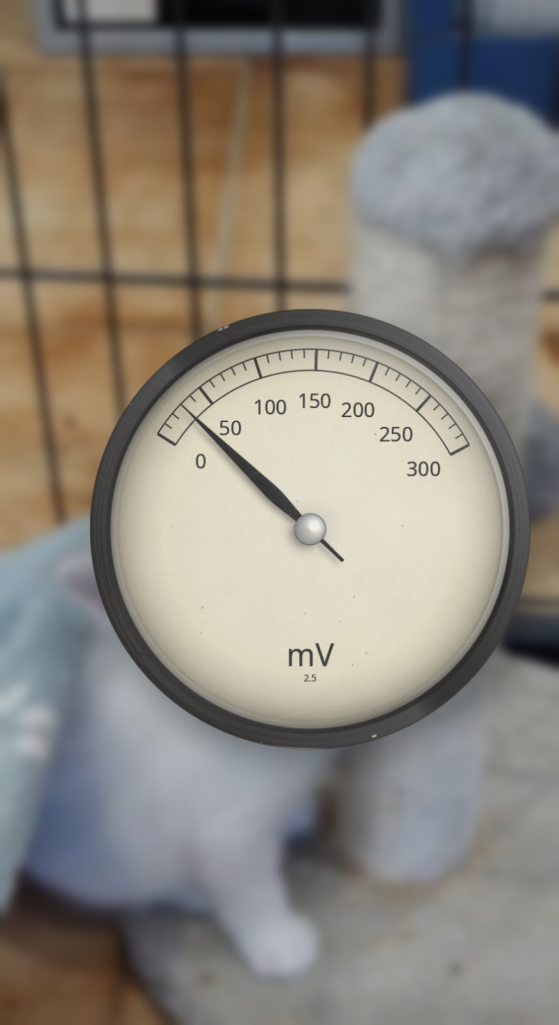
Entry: 30 mV
